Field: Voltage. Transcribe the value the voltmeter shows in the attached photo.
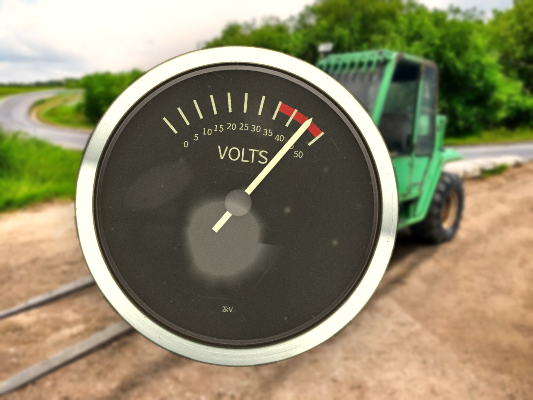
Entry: 45 V
